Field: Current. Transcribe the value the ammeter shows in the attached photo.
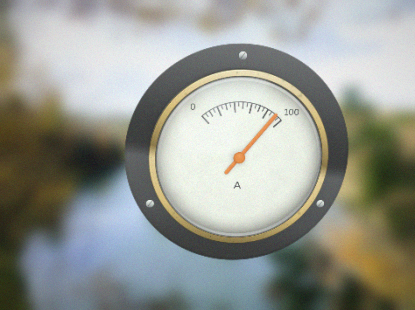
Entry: 90 A
